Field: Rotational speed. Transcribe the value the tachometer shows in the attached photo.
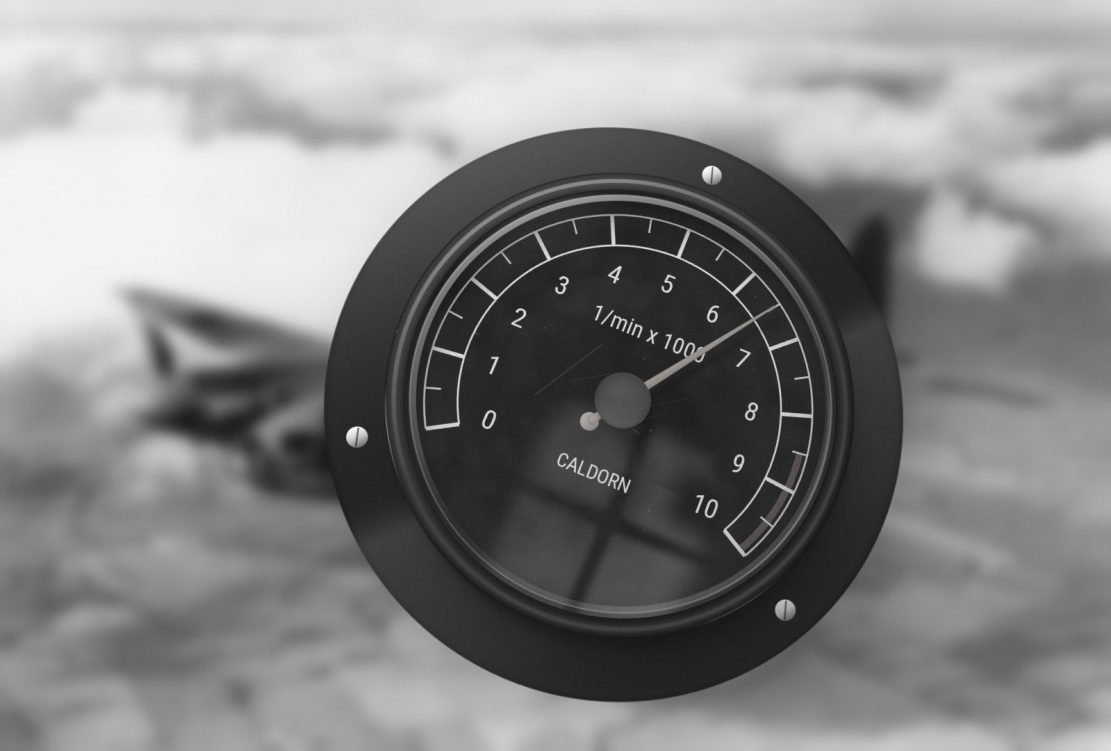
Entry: 6500 rpm
